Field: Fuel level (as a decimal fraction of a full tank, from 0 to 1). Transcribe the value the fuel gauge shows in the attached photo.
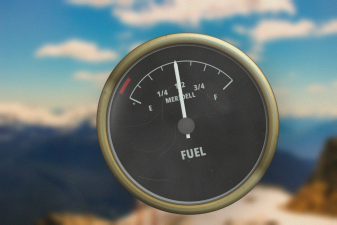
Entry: 0.5
